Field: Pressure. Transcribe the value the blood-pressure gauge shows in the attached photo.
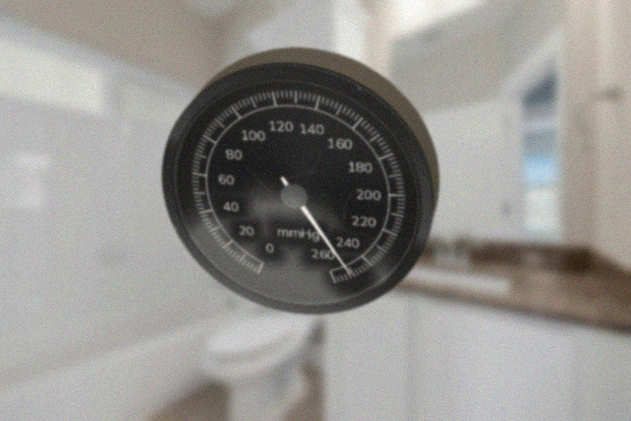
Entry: 250 mmHg
